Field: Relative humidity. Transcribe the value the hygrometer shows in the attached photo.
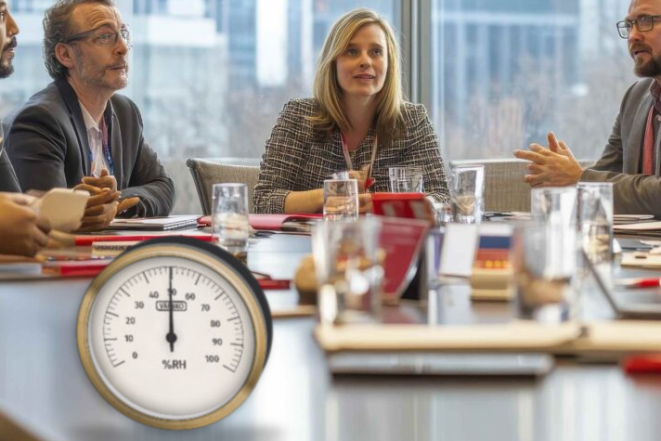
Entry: 50 %
